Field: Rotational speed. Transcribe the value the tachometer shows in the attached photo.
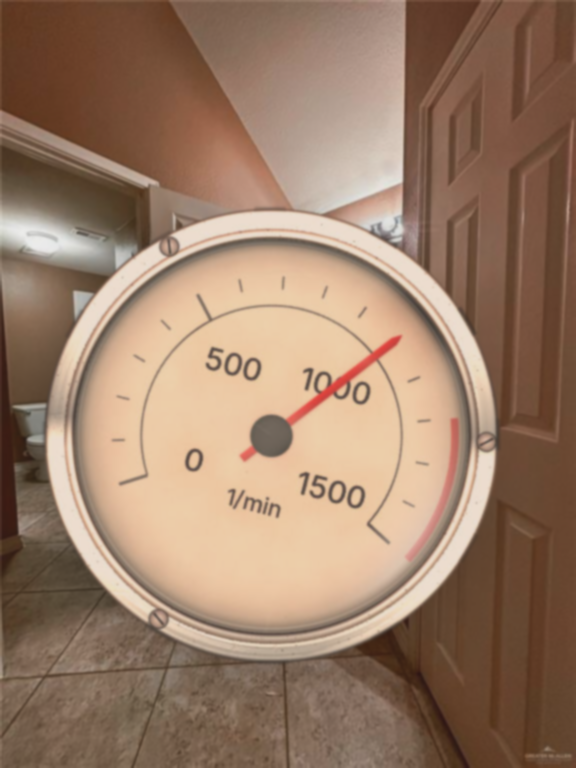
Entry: 1000 rpm
